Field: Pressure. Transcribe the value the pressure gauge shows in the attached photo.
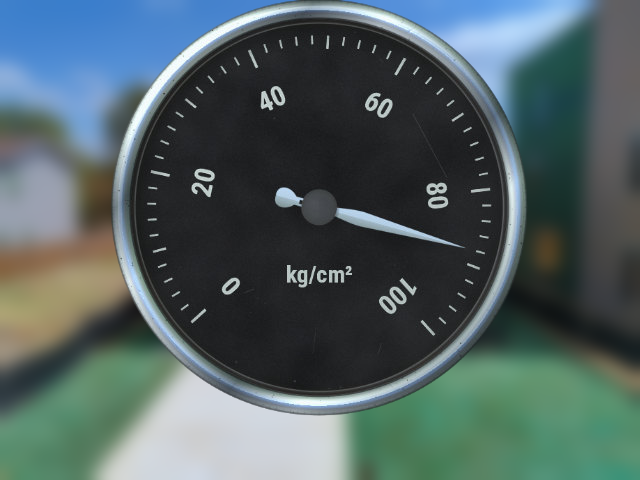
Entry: 88 kg/cm²
